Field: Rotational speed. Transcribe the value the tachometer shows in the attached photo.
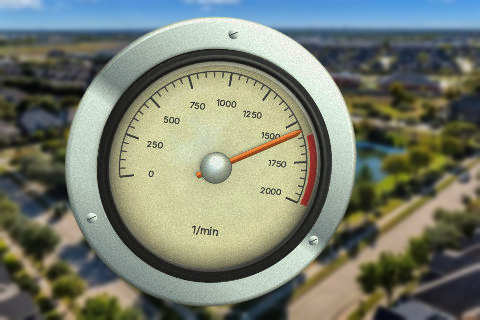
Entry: 1550 rpm
